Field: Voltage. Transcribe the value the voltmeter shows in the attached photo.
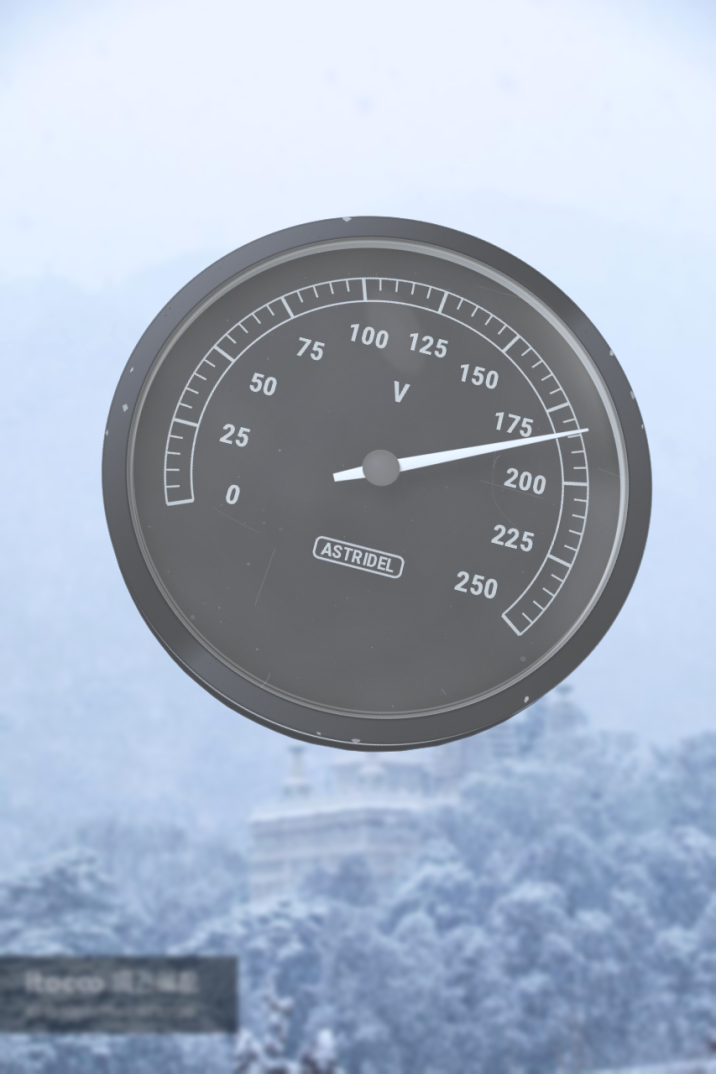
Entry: 185 V
